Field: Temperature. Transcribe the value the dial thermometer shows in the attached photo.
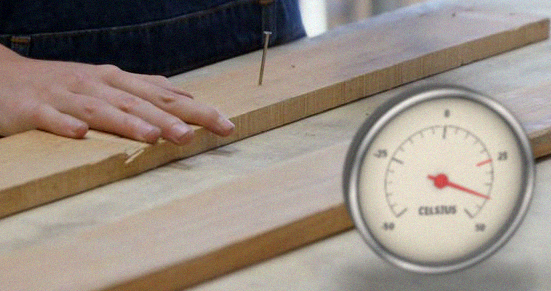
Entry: 40 °C
